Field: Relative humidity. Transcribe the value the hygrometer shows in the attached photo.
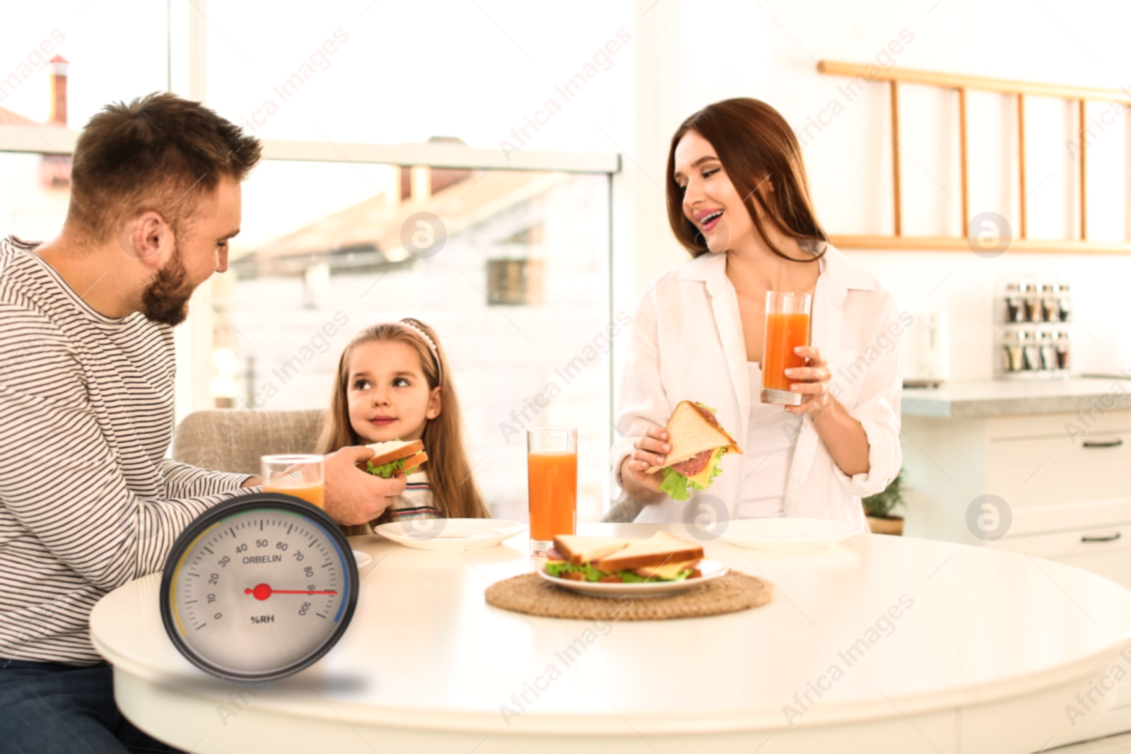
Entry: 90 %
